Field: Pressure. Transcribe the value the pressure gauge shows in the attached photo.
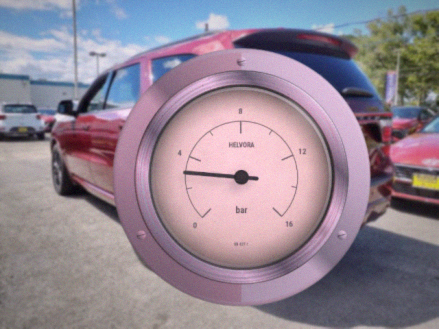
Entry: 3 bar
